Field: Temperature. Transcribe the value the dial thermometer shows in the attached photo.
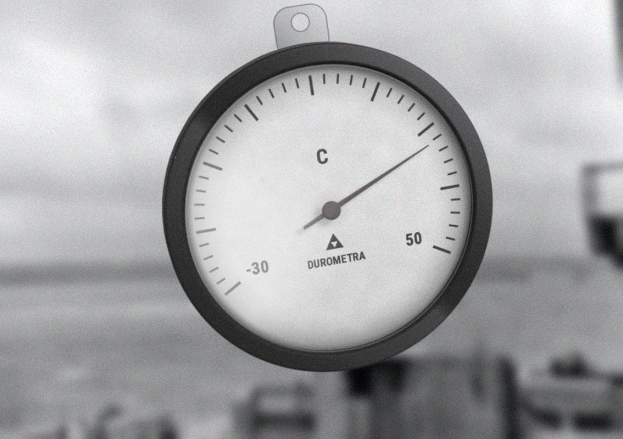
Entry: 32 °C
